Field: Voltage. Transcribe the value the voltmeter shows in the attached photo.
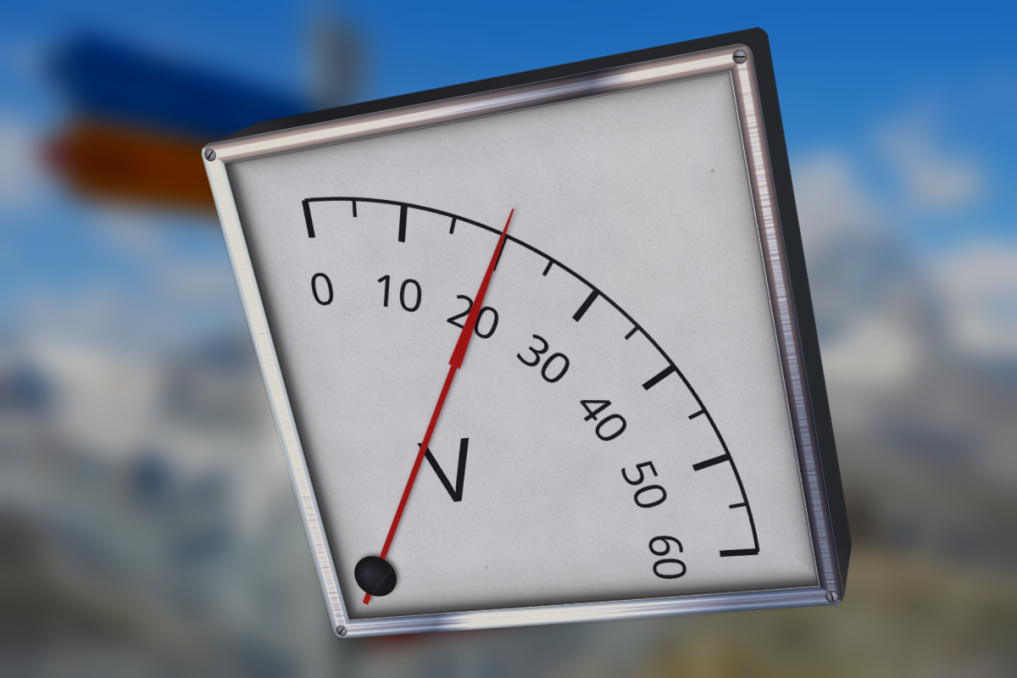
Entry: 20 V
